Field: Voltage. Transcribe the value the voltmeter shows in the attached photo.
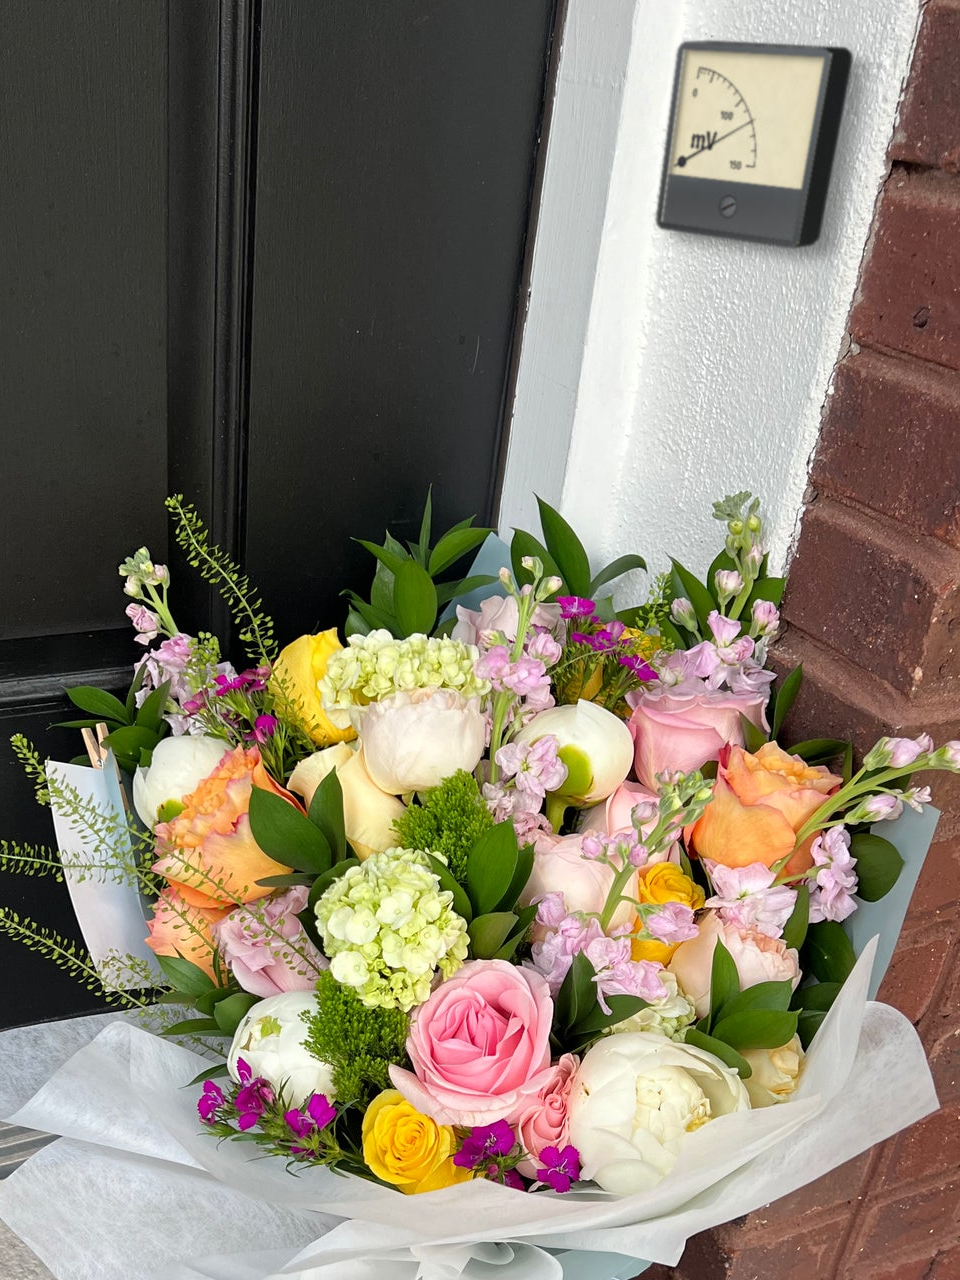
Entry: 120 mV
